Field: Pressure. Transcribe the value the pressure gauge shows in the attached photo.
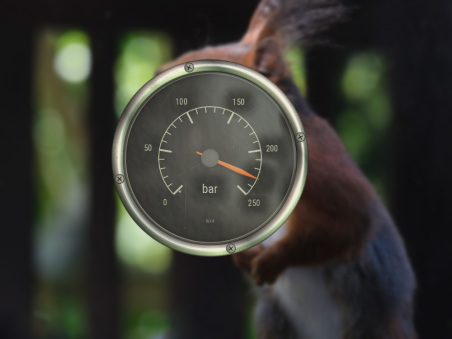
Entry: 230 bar
